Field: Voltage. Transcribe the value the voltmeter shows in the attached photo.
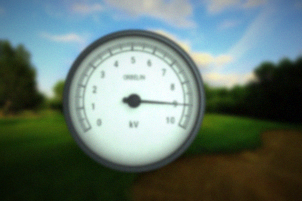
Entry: 9 kV
